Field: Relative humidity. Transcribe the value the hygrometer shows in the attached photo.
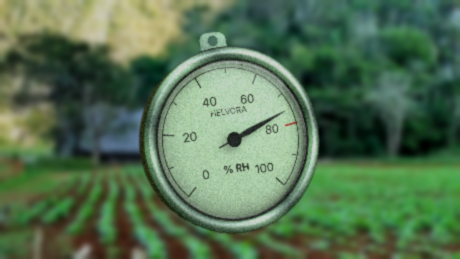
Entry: 75 %
